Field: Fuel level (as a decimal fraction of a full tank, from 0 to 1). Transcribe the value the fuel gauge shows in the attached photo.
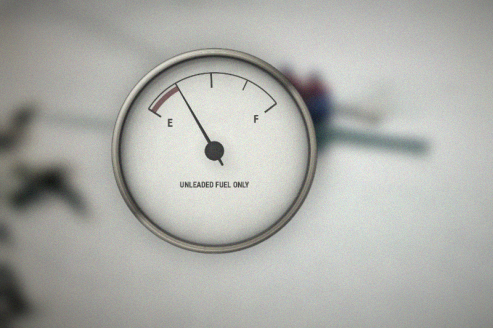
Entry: 0.25
